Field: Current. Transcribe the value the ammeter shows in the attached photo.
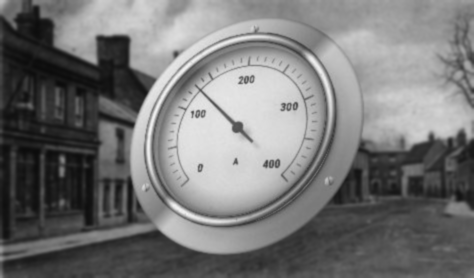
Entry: 130 A
